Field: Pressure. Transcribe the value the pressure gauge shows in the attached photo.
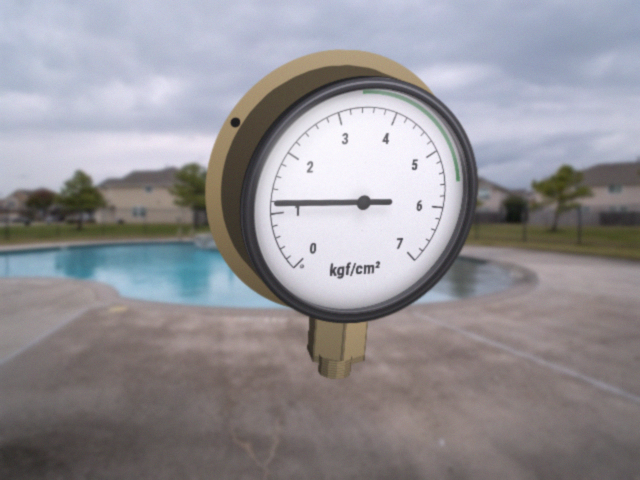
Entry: 1.2 kg/cm²
